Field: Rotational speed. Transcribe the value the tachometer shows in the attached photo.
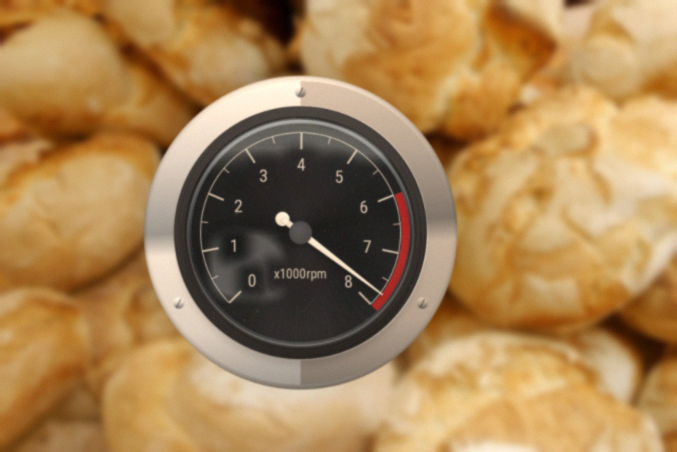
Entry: 7750 rpm
